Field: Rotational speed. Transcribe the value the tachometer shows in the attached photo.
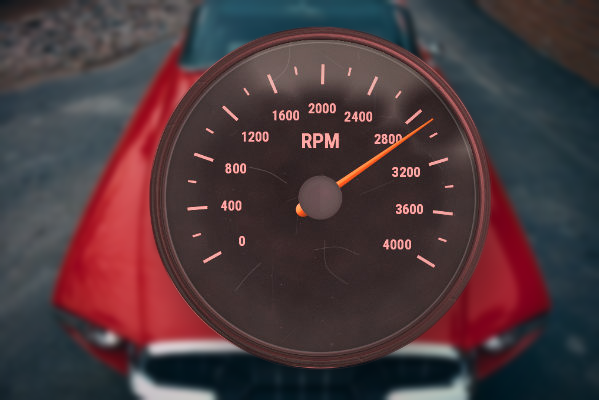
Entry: 2900 rpm
